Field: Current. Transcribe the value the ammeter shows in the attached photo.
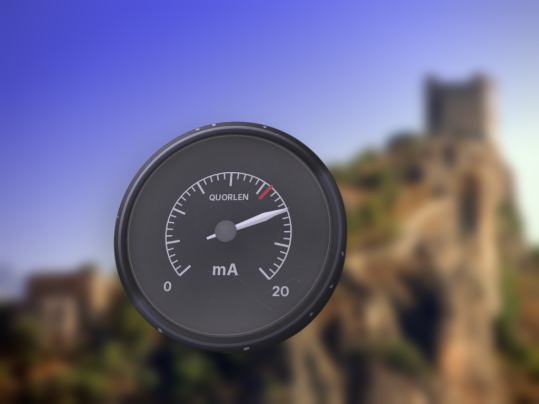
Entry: 15 mA
